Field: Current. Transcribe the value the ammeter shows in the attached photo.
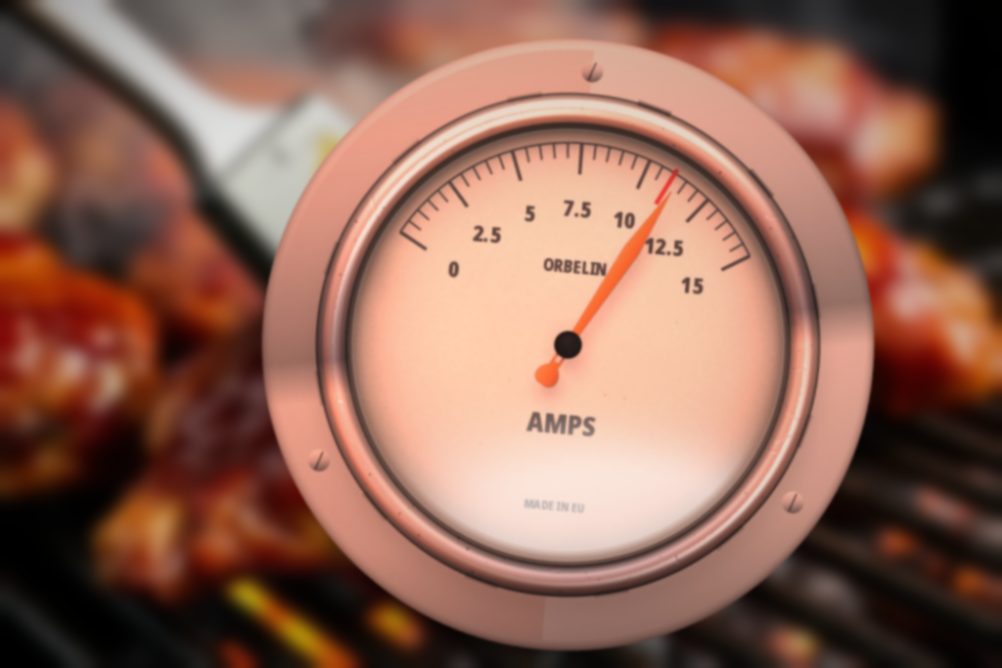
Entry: 11.25 A
